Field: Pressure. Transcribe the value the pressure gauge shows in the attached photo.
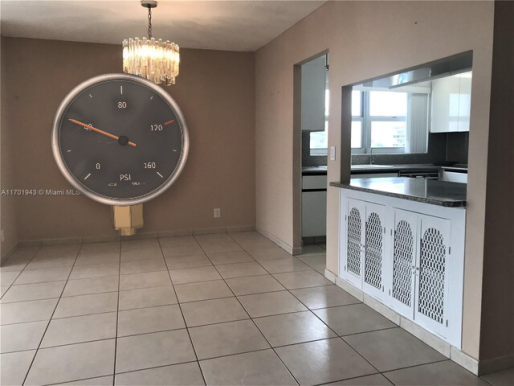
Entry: 40 psi
